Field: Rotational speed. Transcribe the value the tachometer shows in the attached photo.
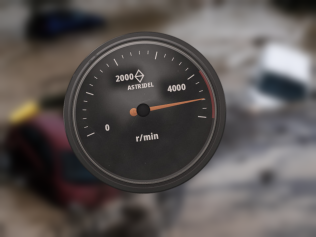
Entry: 4600 rpm
